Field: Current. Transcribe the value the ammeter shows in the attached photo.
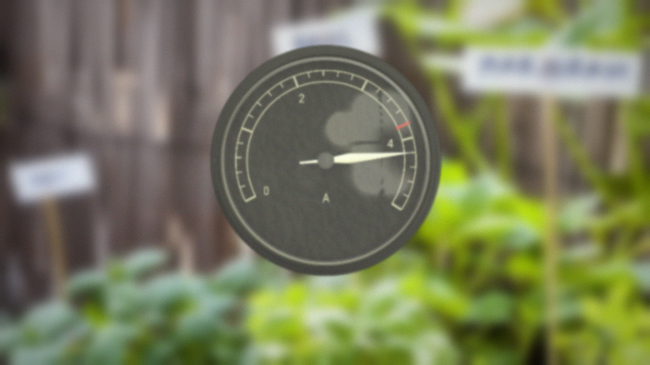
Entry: 4.2 A
